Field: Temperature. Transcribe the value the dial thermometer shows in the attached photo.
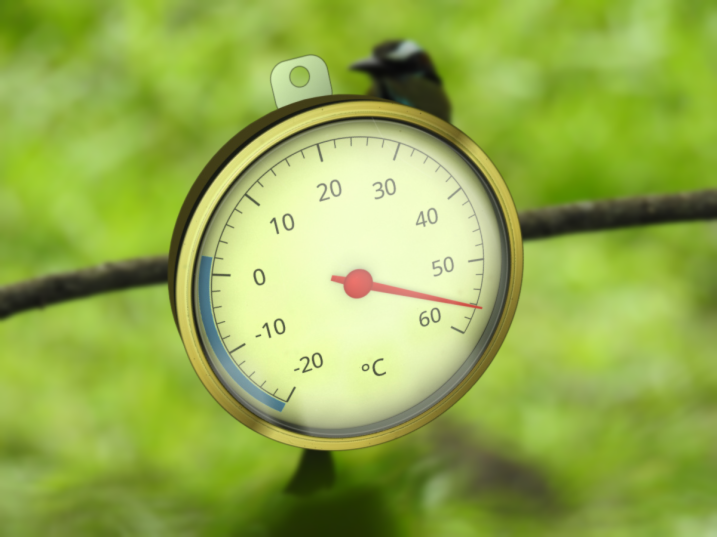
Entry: 56 °C
